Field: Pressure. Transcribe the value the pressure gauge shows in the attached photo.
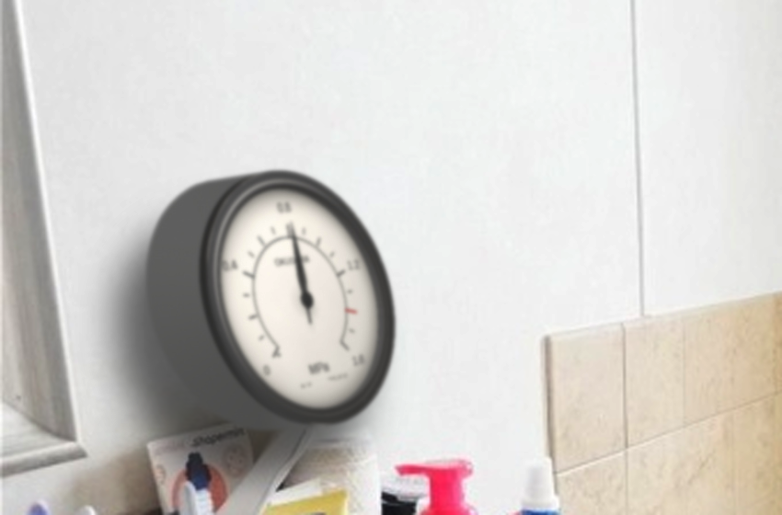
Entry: 0.8 MPa
